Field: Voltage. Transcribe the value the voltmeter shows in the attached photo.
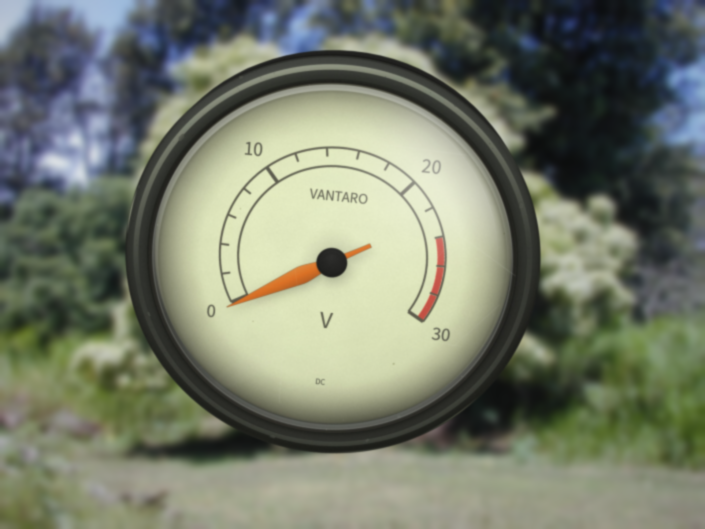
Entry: 0 V
